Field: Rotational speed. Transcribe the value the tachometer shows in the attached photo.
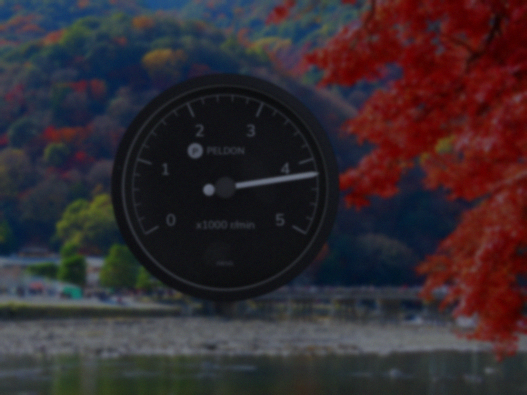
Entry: 4200 rpm
